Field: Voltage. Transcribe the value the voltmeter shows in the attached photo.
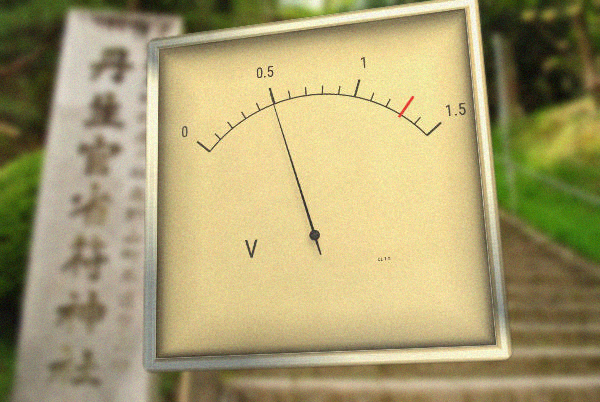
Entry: 0.5 V
